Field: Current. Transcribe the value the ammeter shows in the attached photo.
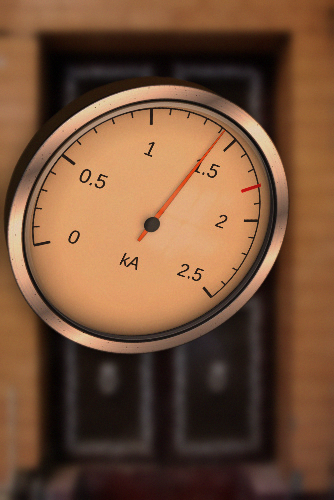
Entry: 1.4 kA
